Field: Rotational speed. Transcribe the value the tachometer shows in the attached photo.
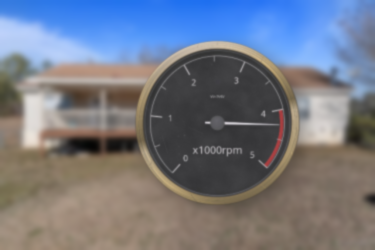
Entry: 4250 rpm
